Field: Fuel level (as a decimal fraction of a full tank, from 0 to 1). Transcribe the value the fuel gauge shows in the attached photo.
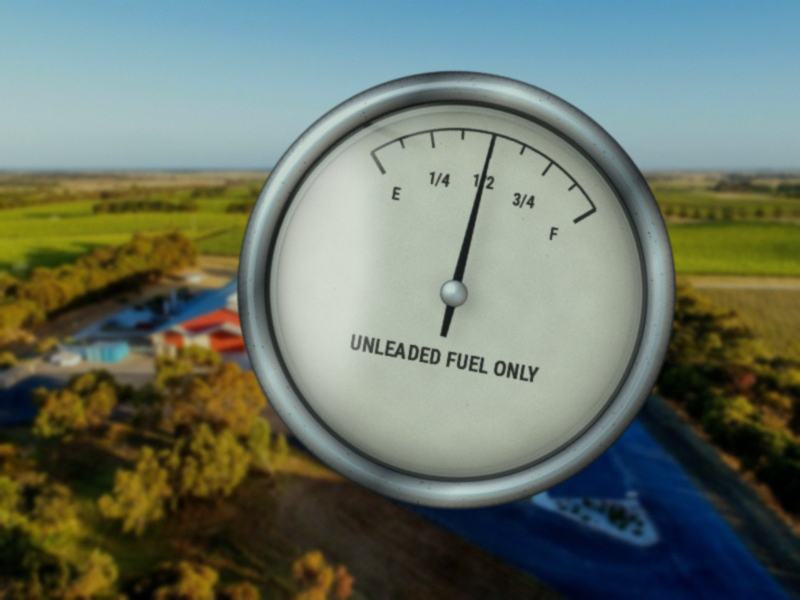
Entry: 0.5
